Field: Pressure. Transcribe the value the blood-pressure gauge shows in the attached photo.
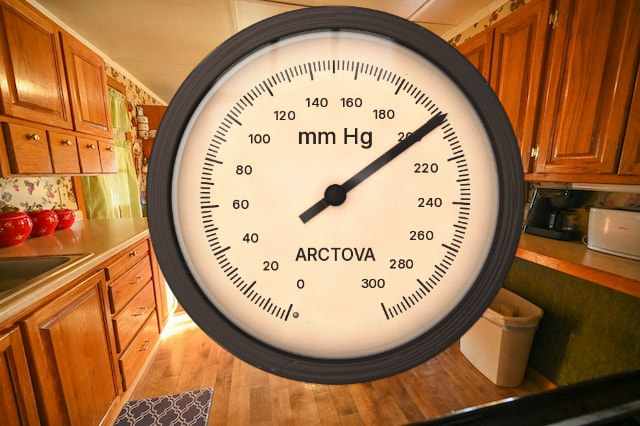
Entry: 202 mmHg
